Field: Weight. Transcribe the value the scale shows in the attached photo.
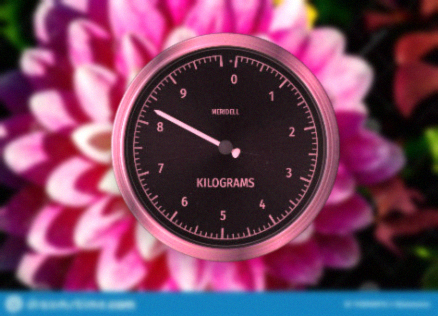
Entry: 8.3 kg
